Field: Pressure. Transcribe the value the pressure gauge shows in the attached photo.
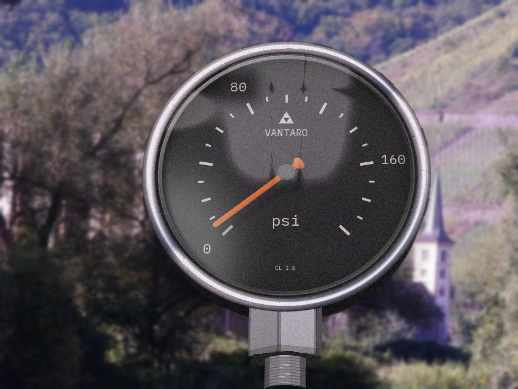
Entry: 5 psi
